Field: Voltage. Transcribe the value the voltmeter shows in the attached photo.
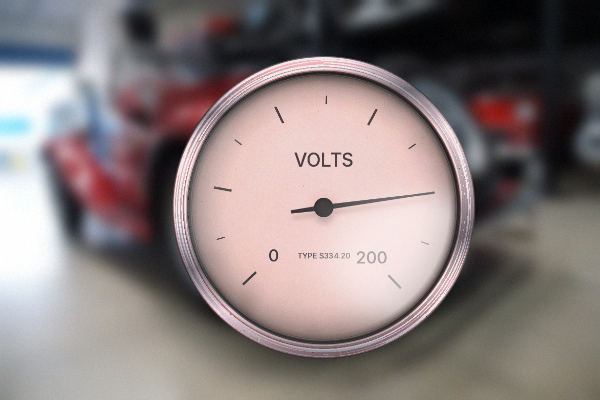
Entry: 160 V
